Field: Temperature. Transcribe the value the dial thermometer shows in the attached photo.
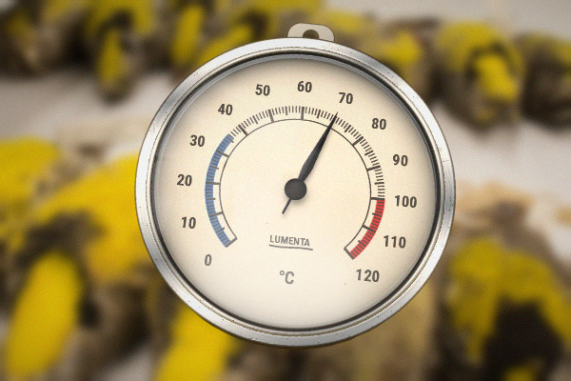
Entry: 70 °C
